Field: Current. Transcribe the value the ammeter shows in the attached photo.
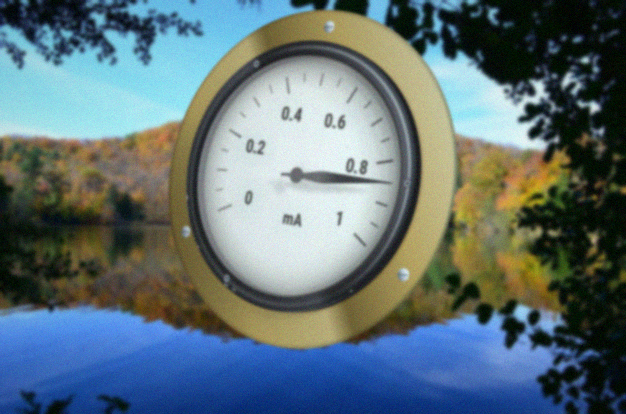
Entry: 0.85 mA
